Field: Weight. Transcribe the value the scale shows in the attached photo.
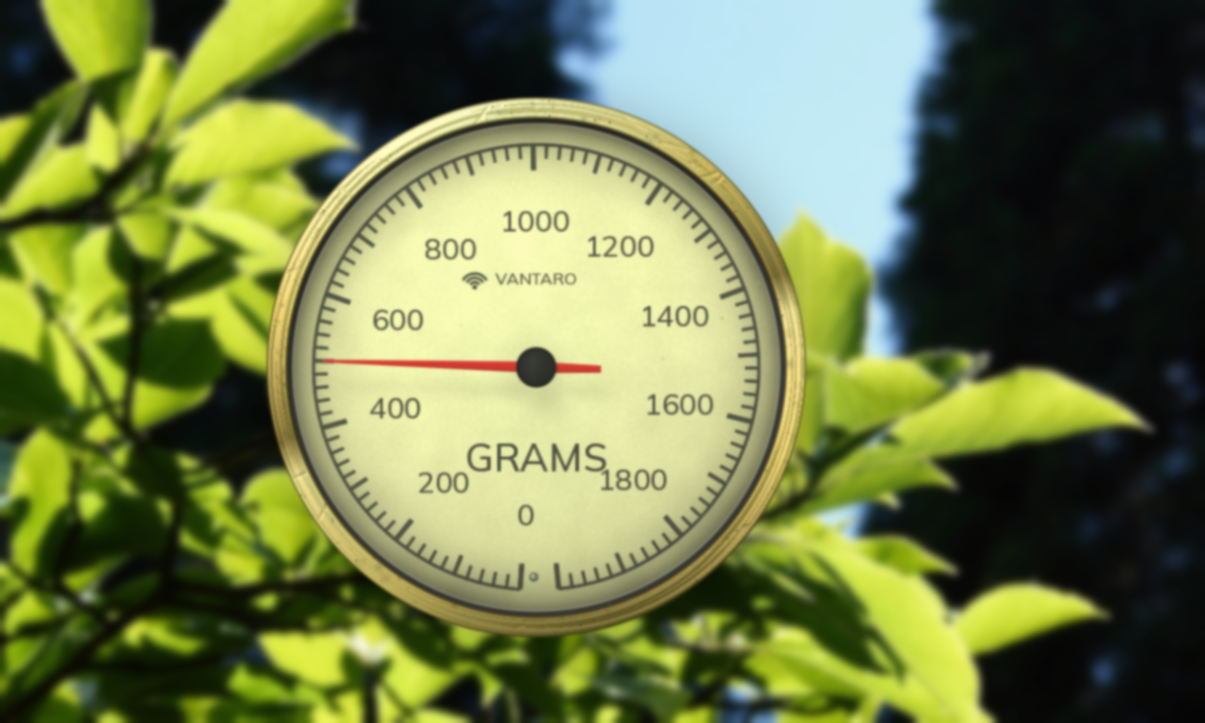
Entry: 500 g
